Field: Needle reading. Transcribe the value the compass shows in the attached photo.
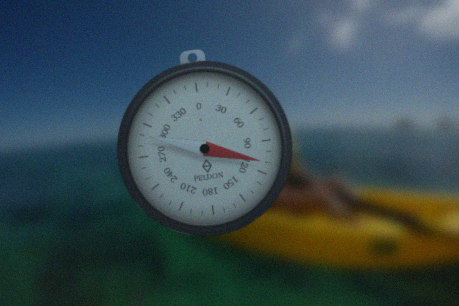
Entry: 110 °
